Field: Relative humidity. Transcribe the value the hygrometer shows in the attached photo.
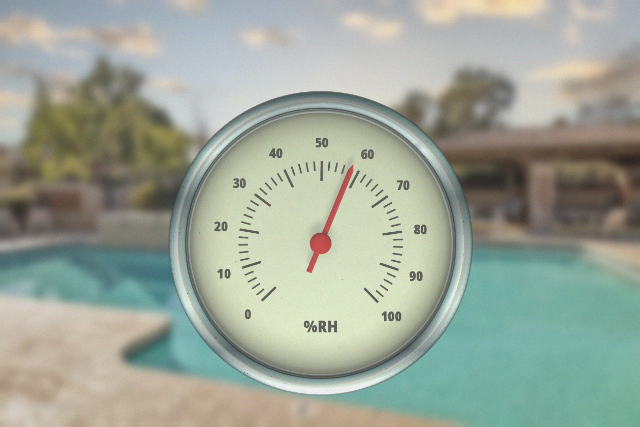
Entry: 58 %
